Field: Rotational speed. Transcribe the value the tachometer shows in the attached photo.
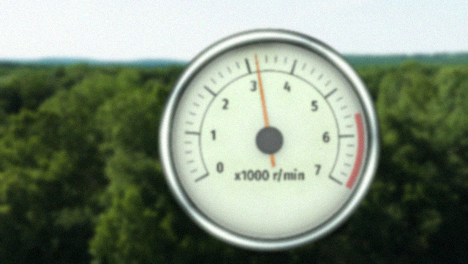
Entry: 3200 rpm
